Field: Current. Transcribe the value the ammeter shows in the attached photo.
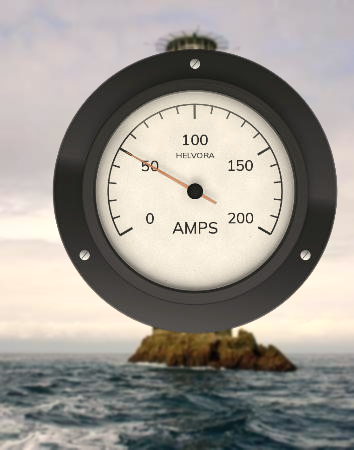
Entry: 50 A
